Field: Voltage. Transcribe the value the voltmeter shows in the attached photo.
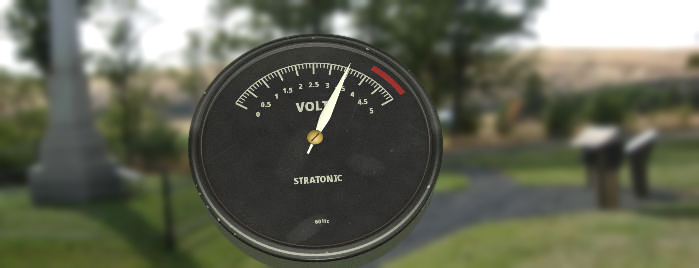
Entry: 3.5 V
